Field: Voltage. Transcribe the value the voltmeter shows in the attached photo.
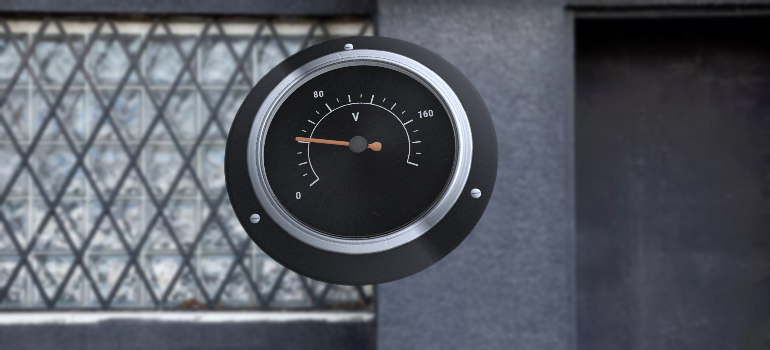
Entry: 40 V
